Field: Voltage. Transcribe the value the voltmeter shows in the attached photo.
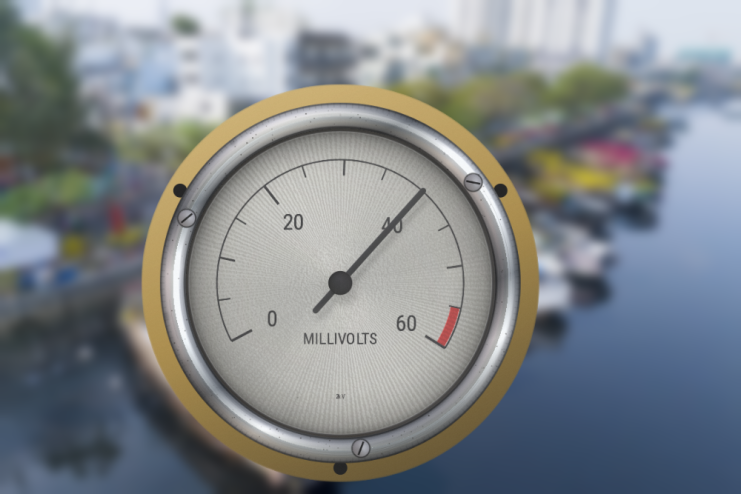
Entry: 40 mV
